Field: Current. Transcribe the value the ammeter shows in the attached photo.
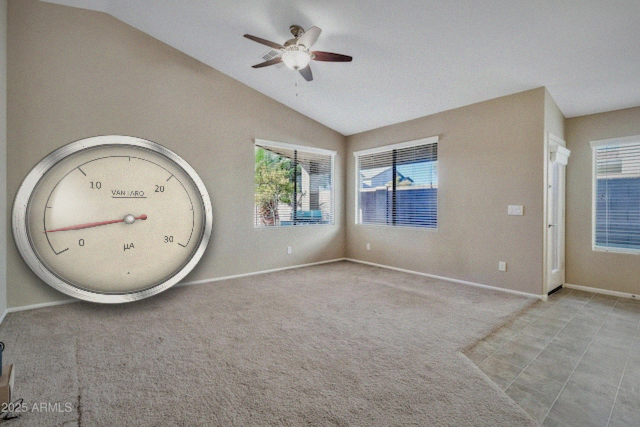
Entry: 2.5 µA
